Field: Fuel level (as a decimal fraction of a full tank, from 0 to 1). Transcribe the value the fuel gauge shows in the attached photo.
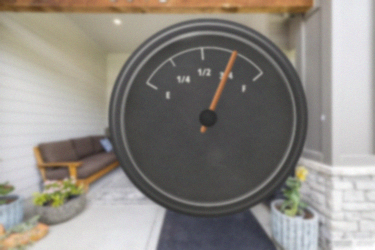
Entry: 0.75
